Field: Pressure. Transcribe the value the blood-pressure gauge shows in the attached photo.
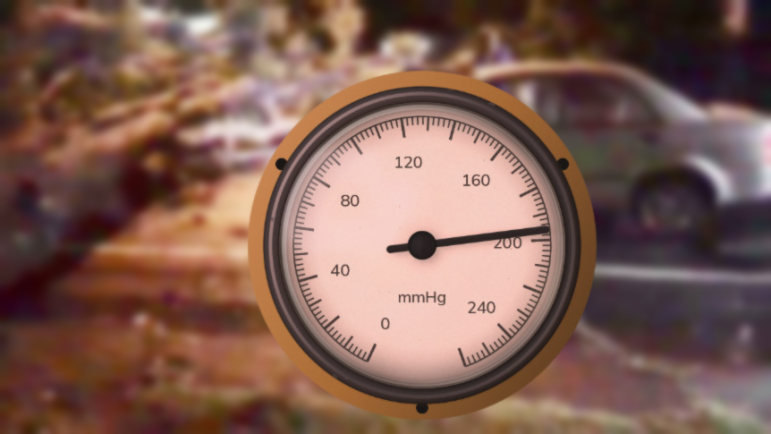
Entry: 196 mmHg
